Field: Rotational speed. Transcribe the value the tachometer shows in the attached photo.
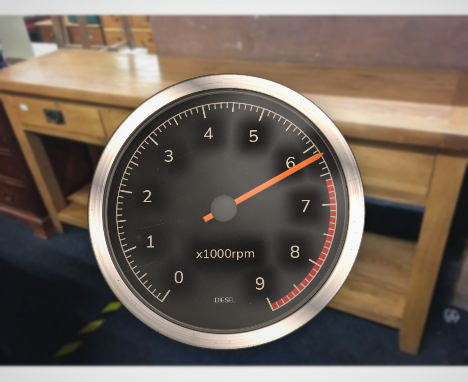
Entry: 6200 rpm
